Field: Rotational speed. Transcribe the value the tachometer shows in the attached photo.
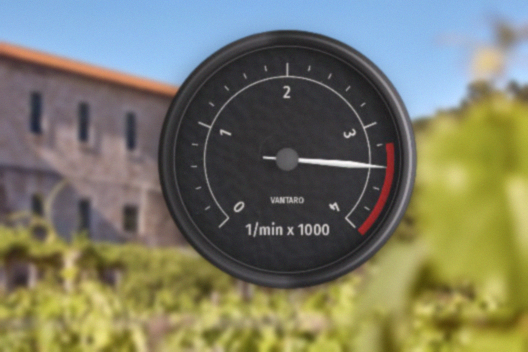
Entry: 3400 rpm
